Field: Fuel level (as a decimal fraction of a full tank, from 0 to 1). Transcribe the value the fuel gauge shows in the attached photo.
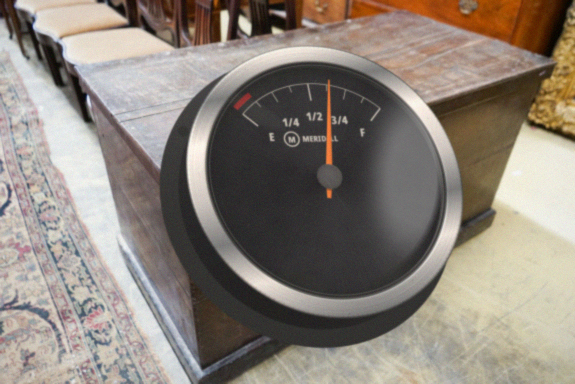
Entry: 0.625
